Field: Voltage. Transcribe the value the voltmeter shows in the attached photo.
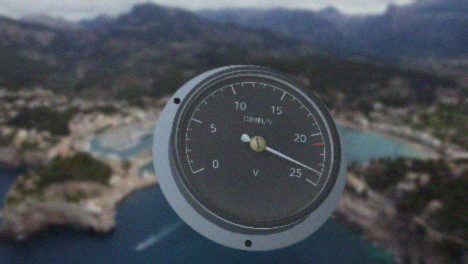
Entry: 24 V
